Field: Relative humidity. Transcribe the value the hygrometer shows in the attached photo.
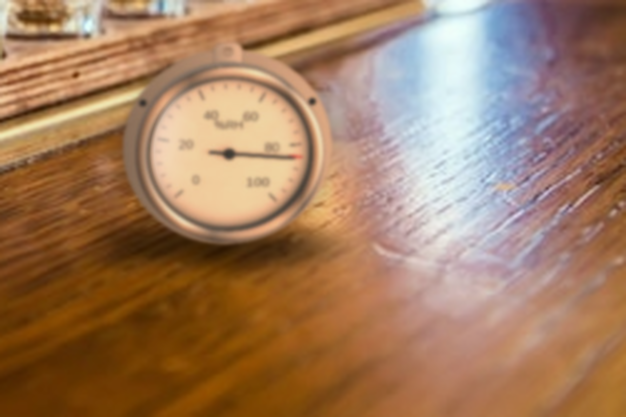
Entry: 84 %
